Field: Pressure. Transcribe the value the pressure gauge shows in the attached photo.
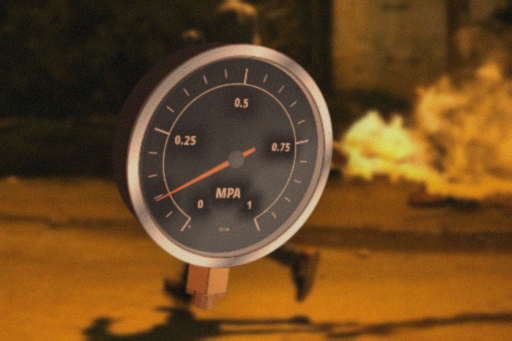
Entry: 0.1 MPa
